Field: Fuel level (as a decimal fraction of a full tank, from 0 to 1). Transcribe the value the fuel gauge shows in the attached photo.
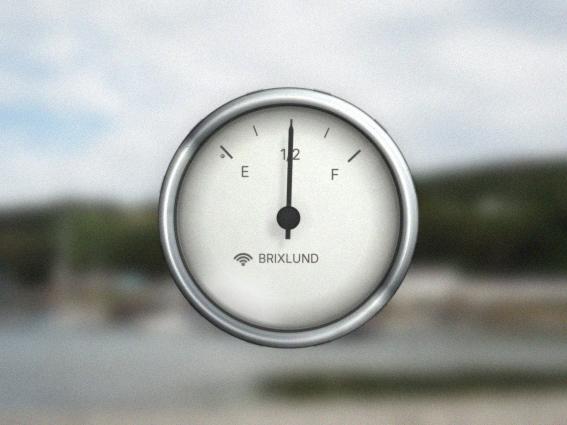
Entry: 0.5
